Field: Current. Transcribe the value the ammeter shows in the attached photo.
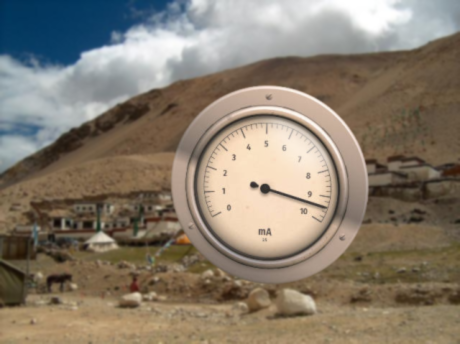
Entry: 9.4 mA
